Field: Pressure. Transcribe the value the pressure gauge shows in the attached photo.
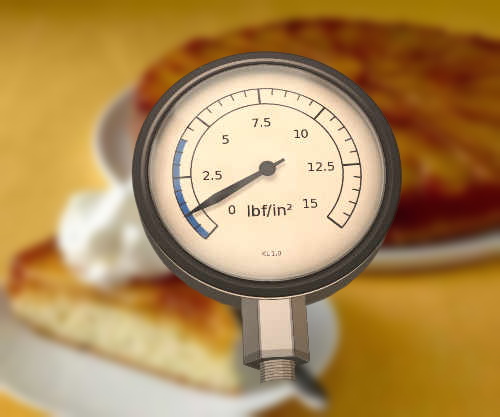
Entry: 1 psi
